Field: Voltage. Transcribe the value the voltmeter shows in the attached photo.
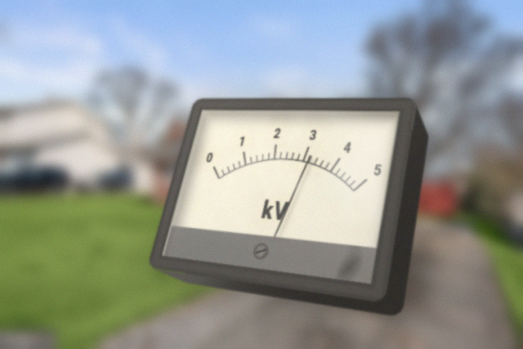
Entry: 3.2 kV
